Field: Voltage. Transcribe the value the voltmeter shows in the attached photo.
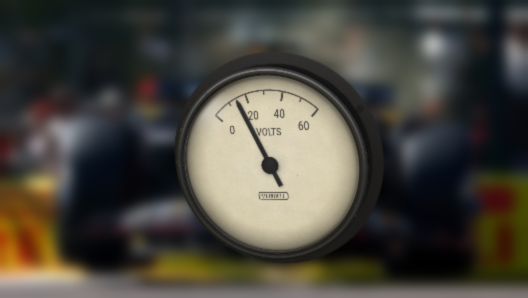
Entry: 15 V
